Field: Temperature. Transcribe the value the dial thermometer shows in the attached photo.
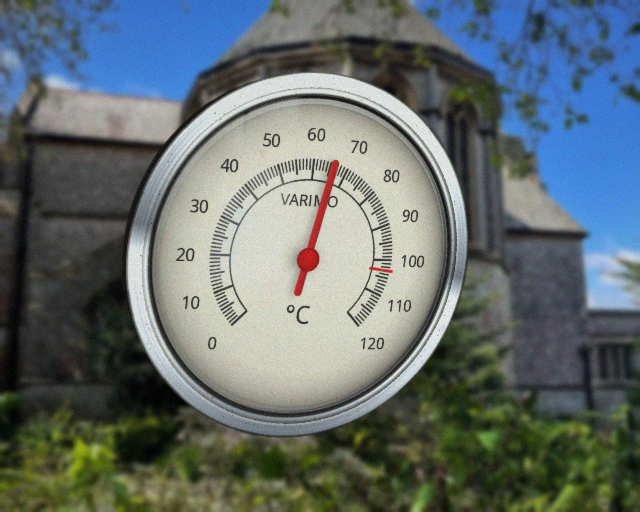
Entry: 65 °C
